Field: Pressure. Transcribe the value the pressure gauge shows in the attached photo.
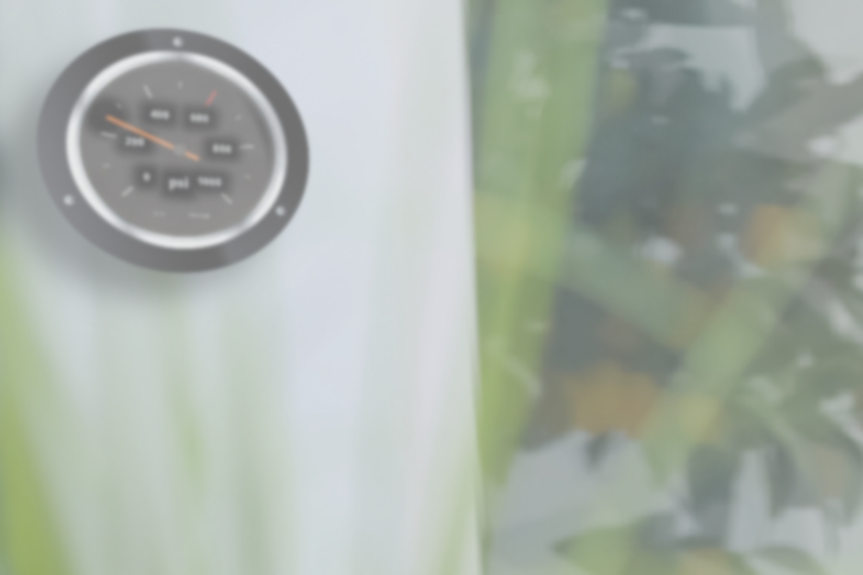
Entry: 250 psi
